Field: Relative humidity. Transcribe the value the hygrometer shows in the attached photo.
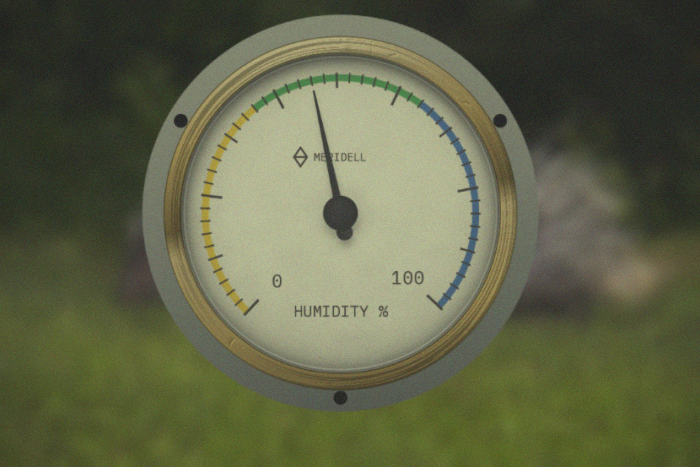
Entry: 46 %
